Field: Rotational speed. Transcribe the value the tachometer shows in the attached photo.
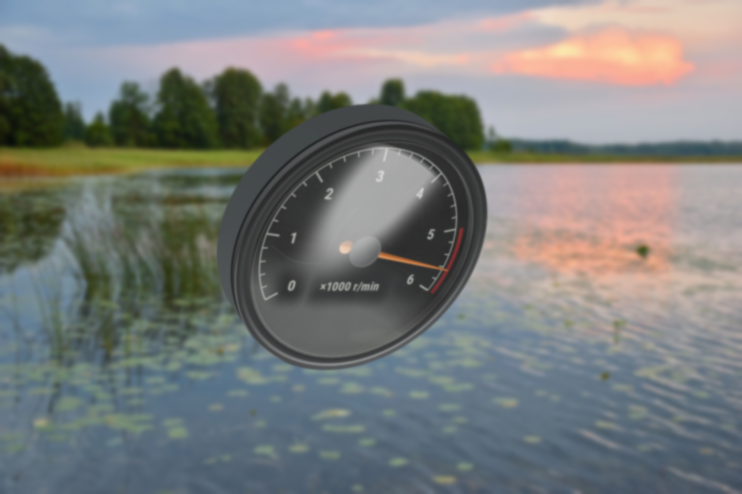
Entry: 5600 rpm
